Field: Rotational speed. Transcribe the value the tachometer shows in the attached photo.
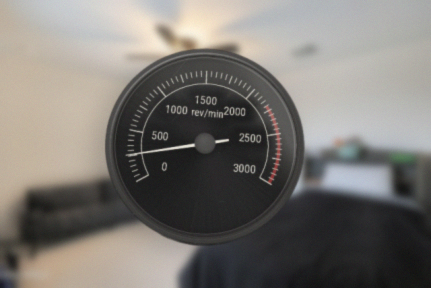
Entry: 250 rpm
